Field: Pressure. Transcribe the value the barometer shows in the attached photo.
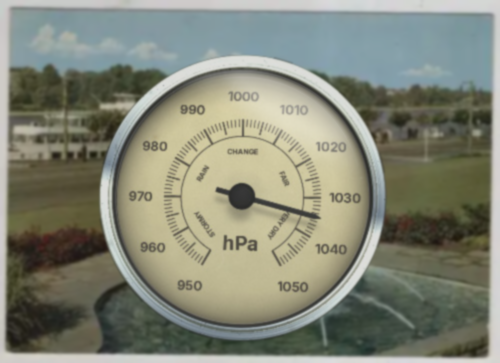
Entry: 1035 hPa
